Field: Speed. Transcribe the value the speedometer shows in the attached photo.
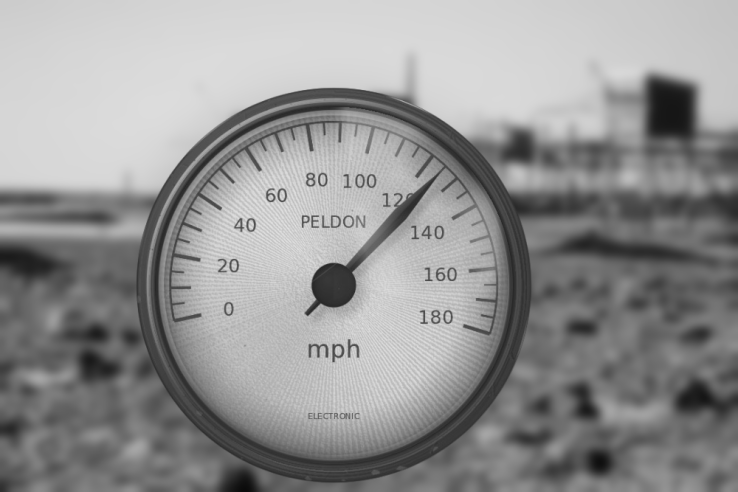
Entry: 125 mph
